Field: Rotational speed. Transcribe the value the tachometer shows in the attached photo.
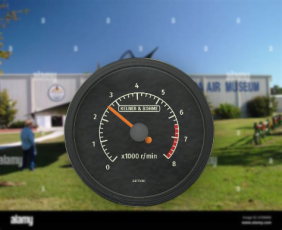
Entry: 2600 rpm
